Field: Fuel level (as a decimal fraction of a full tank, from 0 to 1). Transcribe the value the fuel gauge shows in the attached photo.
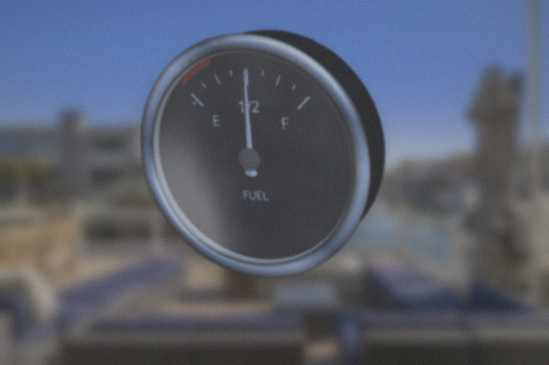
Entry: 0.5
